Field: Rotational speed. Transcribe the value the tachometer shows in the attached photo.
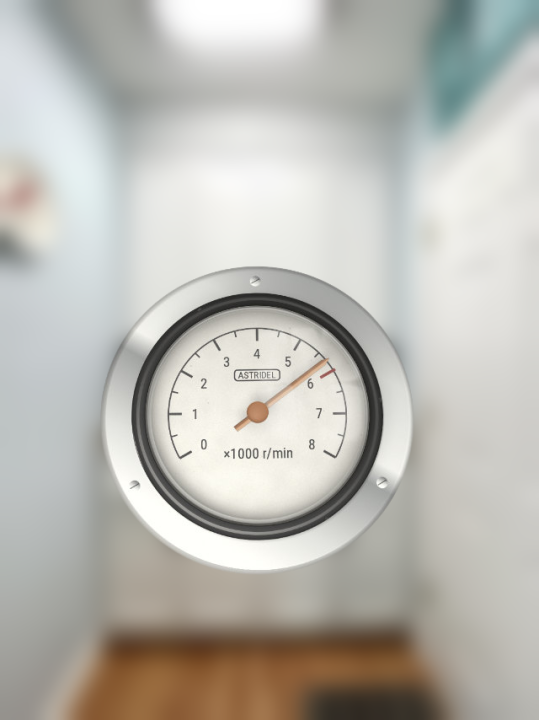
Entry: 5750 rpm
